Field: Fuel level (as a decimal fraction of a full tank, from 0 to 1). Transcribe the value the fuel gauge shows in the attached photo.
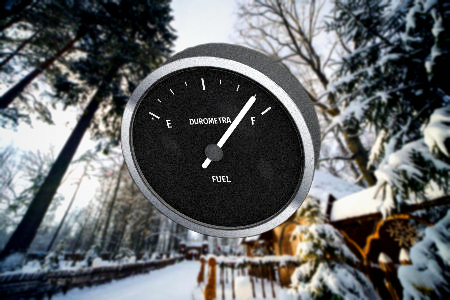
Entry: 0.875
